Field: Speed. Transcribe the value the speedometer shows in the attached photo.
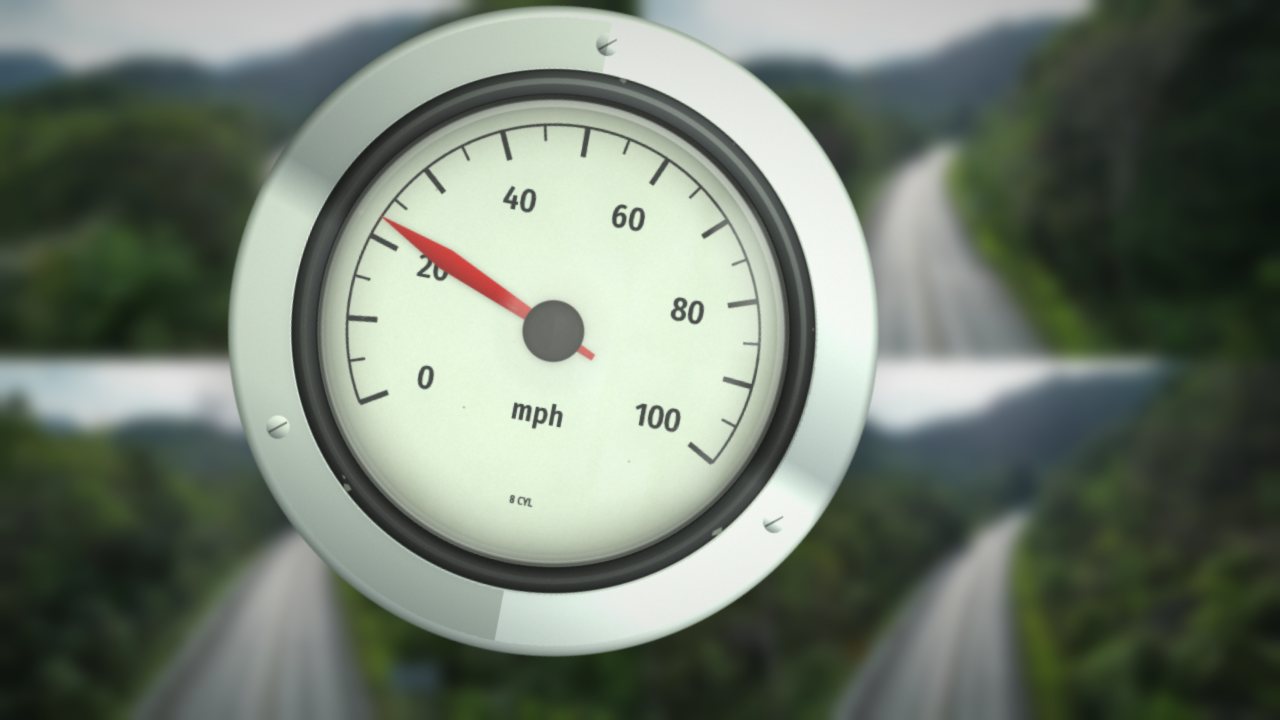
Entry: 22.5 mph
